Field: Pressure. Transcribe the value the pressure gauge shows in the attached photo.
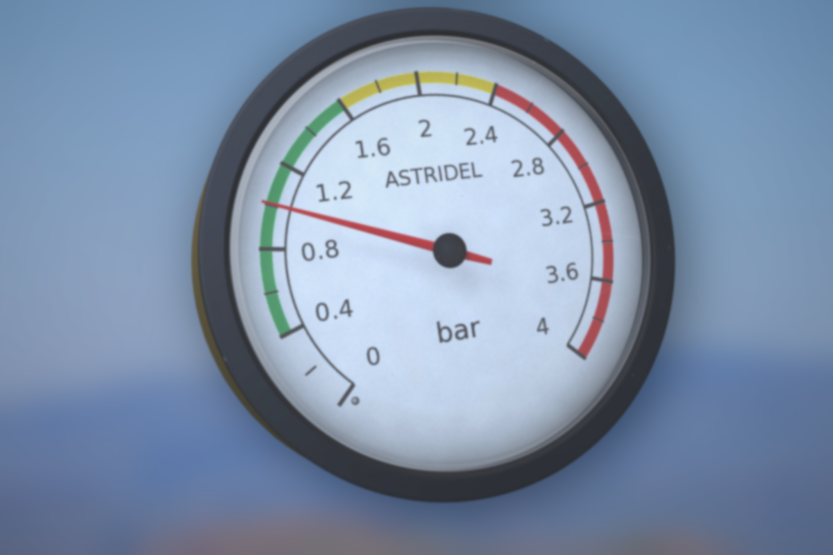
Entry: 1 bar
